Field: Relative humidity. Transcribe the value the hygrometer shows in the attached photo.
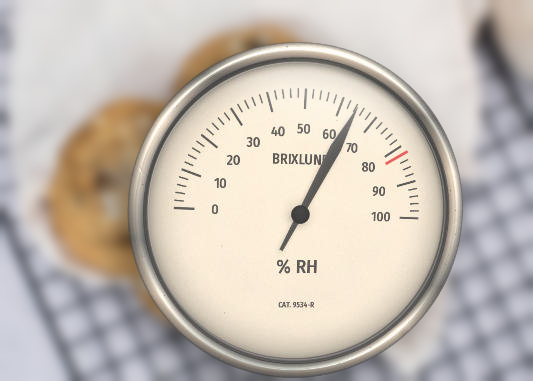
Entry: 64 %
